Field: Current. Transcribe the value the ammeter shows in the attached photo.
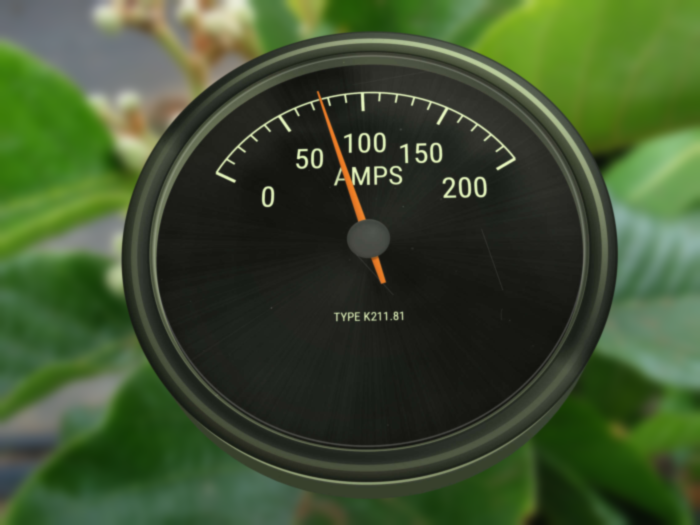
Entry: 75 A
